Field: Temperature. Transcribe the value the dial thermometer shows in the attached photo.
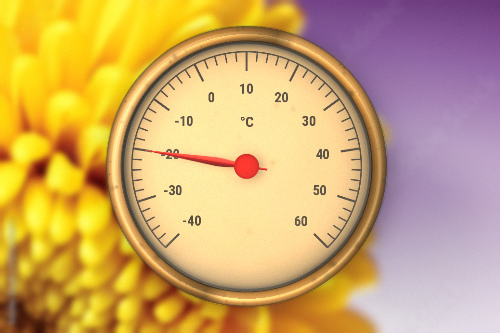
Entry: -20 °C
